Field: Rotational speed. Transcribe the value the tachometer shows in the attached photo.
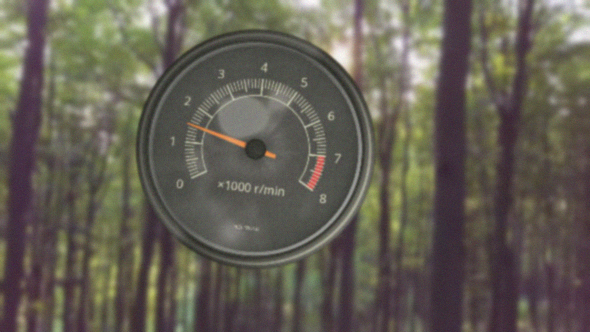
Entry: 1500 rpm
